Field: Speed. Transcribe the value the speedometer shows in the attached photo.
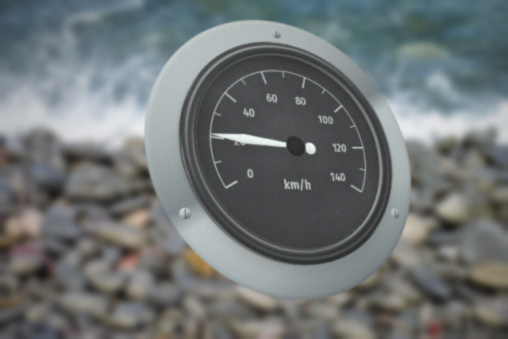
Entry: 20 km/h
